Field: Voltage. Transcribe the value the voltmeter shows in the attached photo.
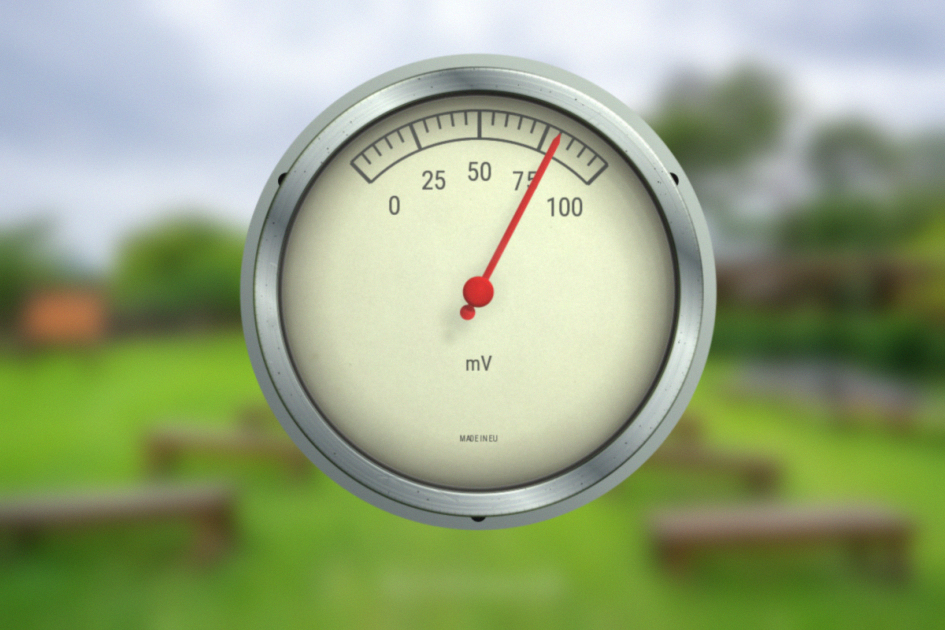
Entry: 80 mV
